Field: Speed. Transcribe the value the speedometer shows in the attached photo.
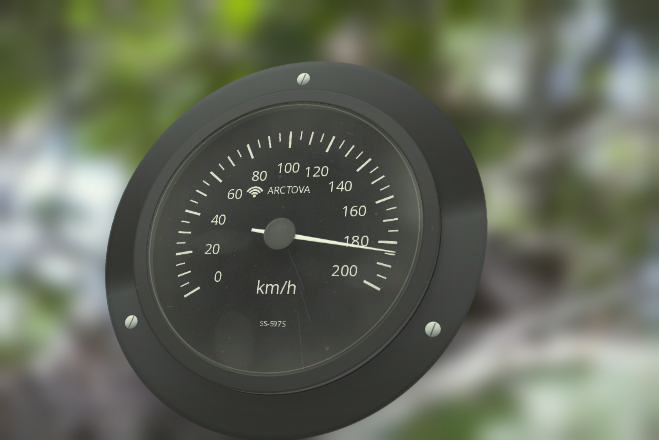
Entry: 185 km/h
